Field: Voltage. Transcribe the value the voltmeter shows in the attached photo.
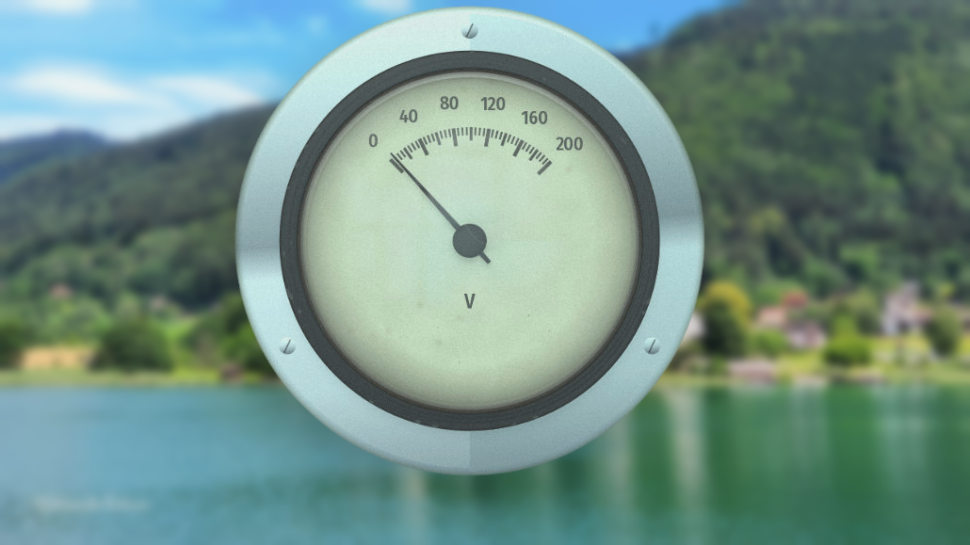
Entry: 5 V
